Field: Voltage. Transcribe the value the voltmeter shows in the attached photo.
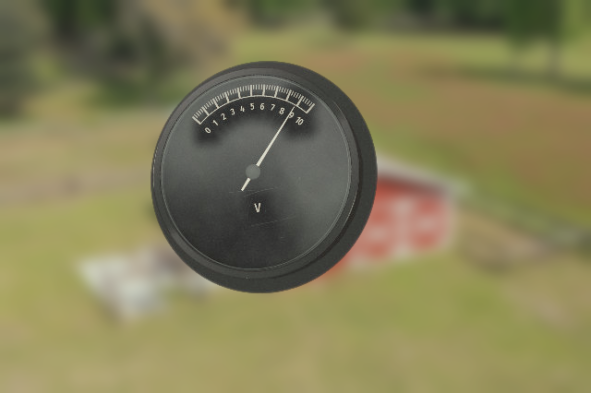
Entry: 9 V
